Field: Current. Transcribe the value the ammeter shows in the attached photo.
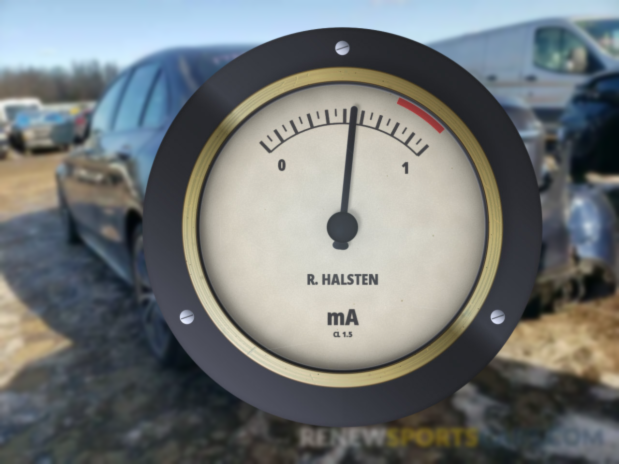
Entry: 0.55 mA
